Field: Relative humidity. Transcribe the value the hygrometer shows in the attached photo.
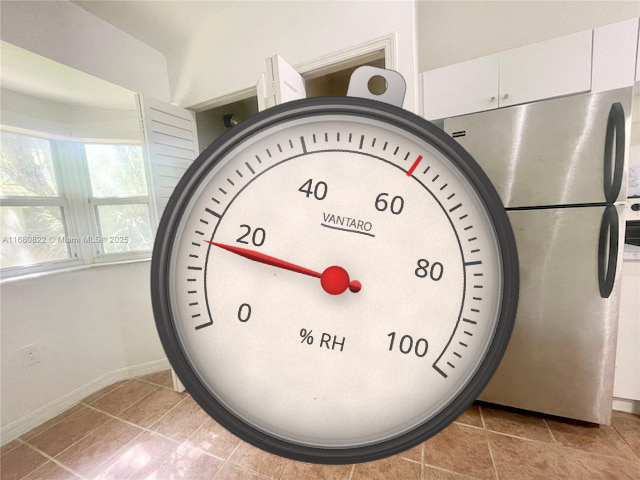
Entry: 15 %
